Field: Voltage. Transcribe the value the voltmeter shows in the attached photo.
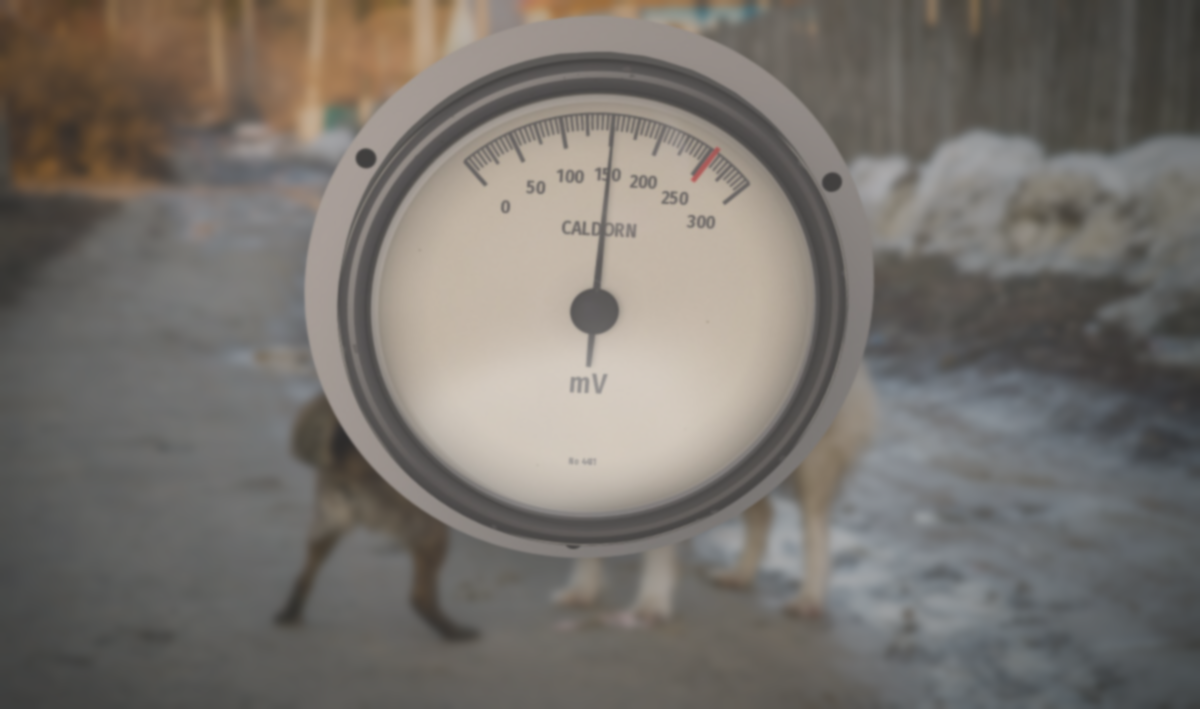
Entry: 150 mV
